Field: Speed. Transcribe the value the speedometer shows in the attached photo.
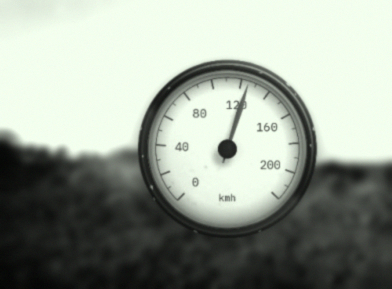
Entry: 125 km/h
